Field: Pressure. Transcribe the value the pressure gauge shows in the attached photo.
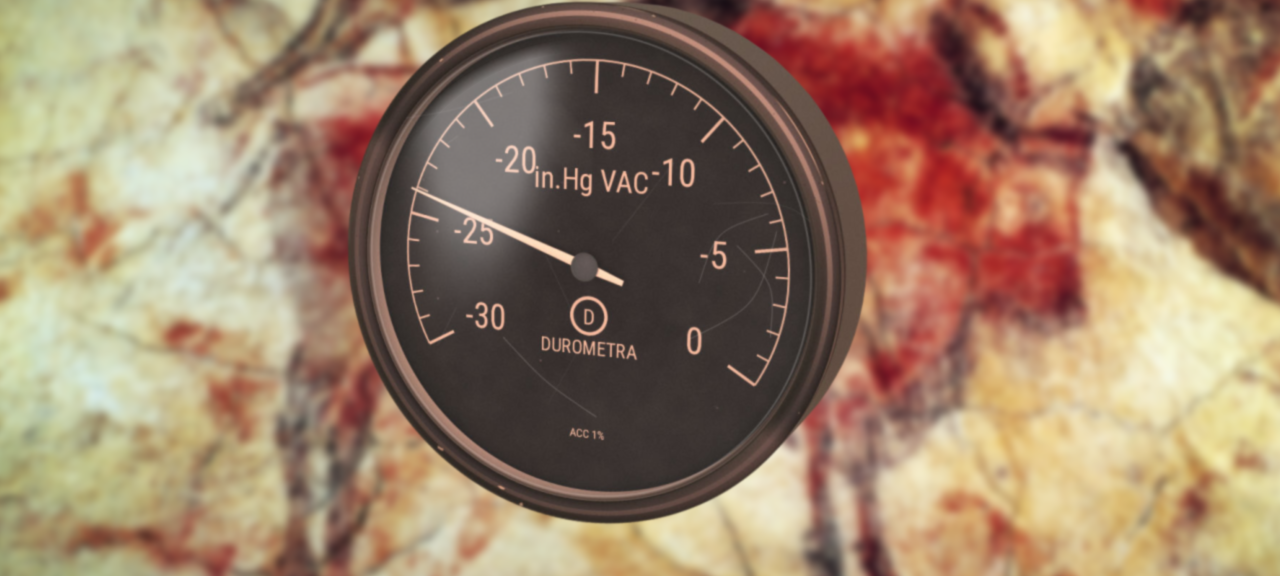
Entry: -24 inHg
